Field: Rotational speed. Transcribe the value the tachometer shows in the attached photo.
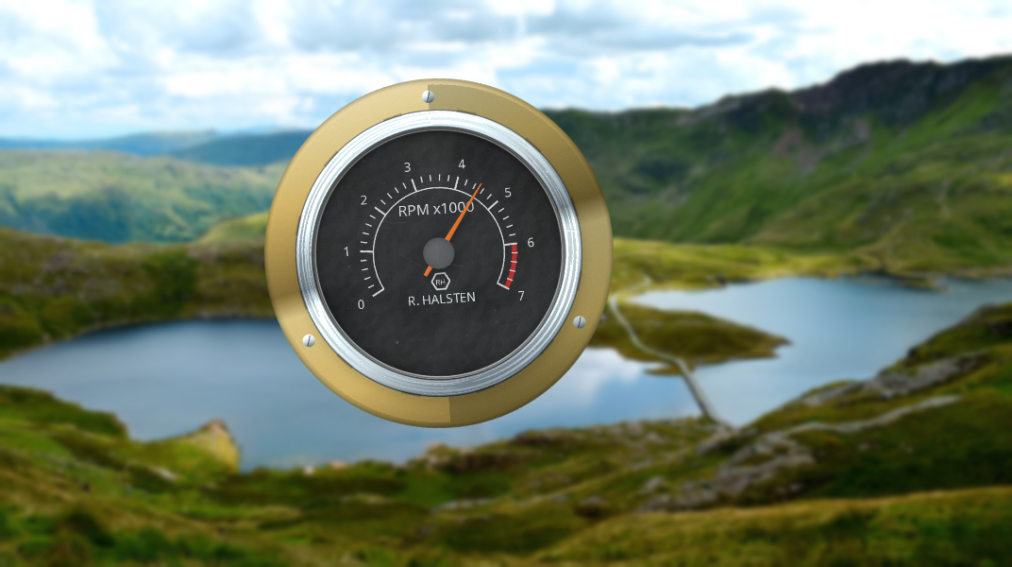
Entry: 4500 rpm
